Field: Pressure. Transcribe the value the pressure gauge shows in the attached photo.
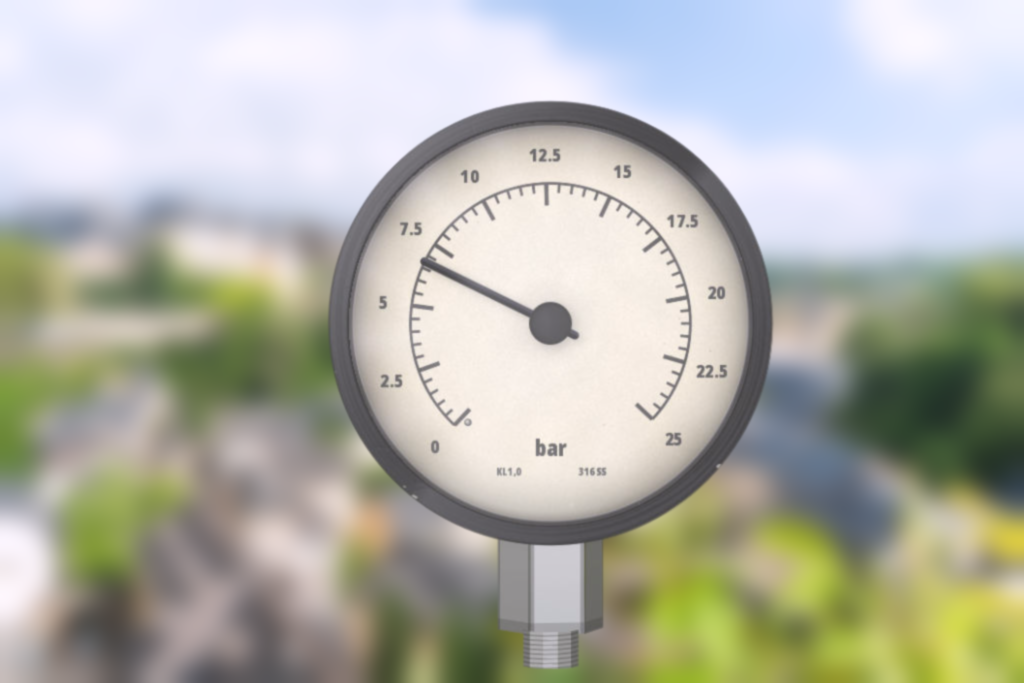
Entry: 6.75 bar
